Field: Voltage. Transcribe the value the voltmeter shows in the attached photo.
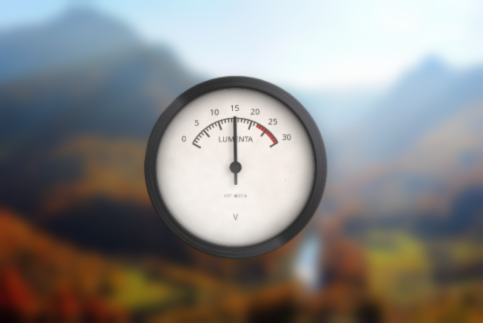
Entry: 15 V
